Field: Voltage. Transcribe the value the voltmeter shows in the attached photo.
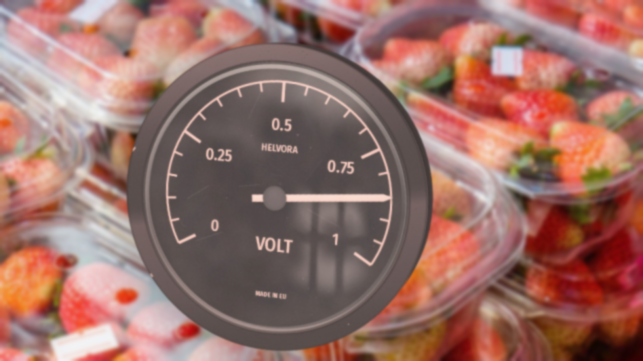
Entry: 0.85 V
